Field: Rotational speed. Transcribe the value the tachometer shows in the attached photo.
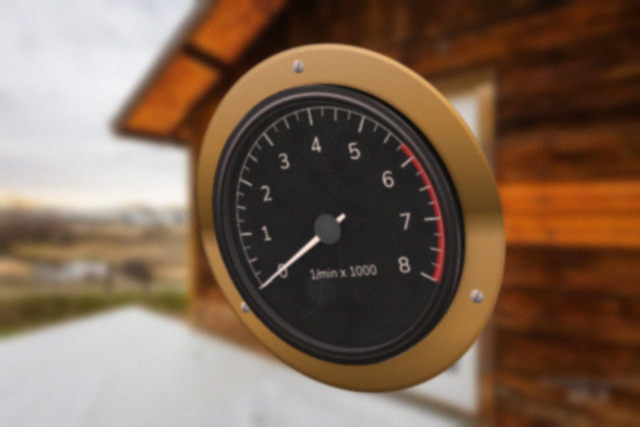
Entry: 0 rpm
